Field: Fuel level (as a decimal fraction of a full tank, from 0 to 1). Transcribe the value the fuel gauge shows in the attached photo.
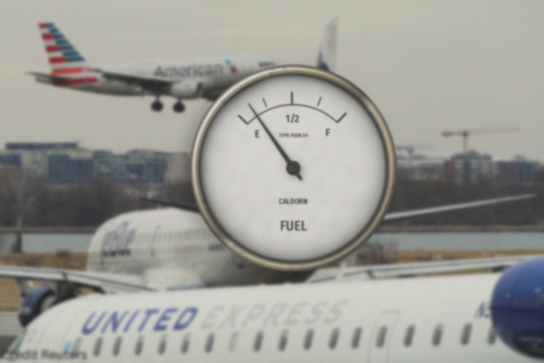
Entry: 0.125
